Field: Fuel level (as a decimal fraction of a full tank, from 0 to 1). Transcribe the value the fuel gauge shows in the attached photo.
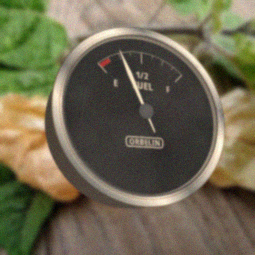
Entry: 0.25
